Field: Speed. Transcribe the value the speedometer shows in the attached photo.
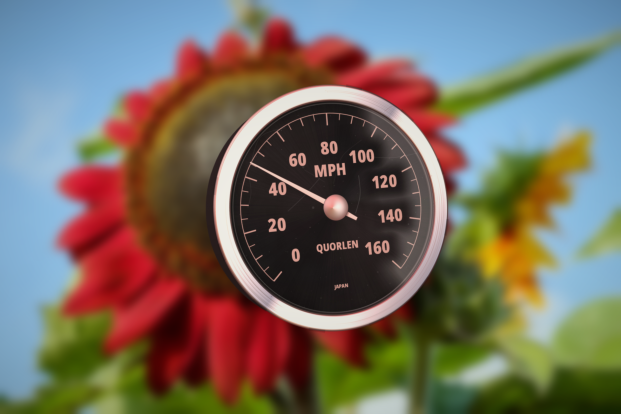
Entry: 45 mph
